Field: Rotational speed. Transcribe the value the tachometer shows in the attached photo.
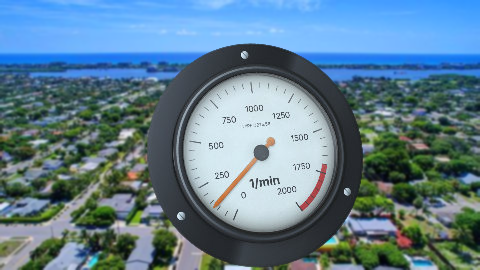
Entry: 125 rpm
